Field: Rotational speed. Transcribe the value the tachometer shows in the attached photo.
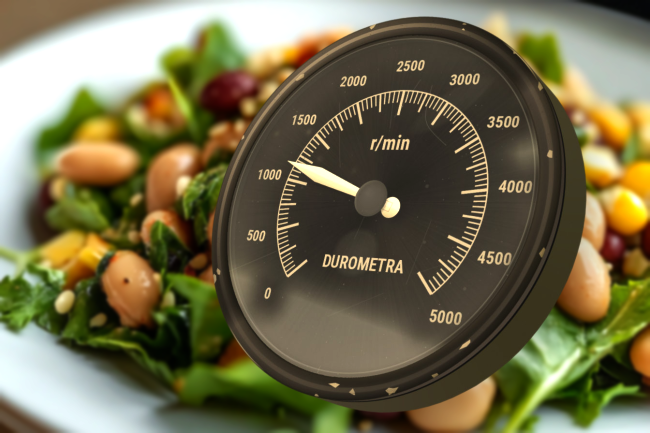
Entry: 1150 rpm
